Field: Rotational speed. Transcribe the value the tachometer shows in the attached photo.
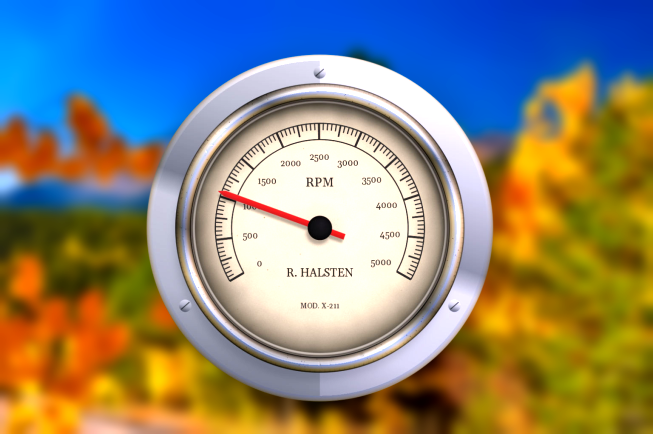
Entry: 1050 rpm
